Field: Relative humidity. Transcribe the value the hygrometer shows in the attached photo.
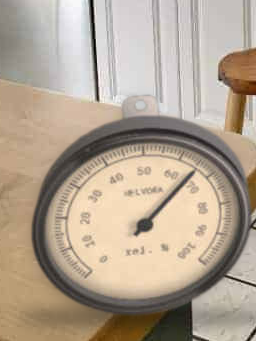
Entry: 65 %
